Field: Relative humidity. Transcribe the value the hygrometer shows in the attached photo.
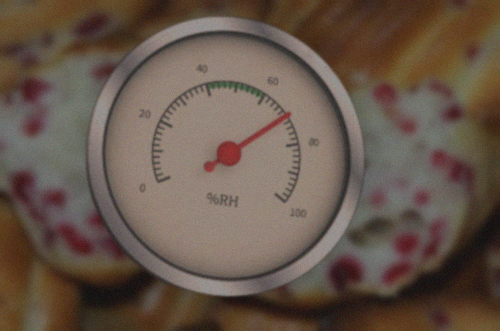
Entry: 70 %
